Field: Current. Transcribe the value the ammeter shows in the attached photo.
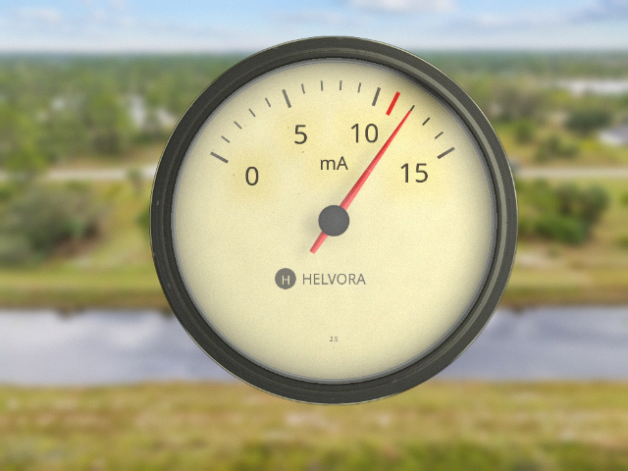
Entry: 12 mA
